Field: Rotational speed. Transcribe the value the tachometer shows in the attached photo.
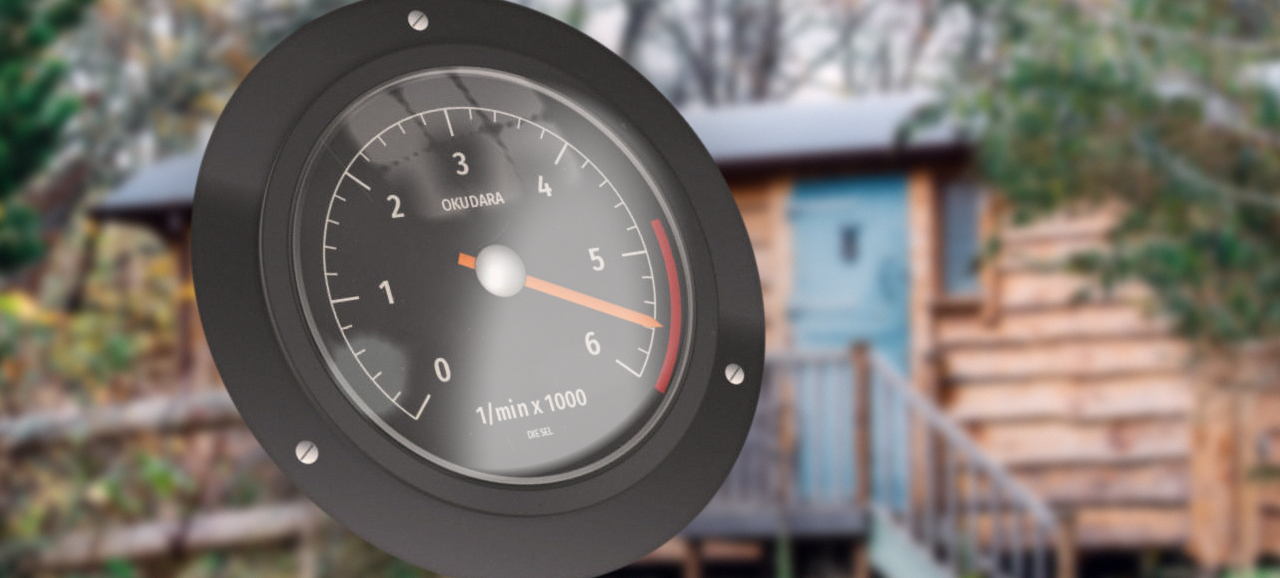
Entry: 5600 rpm
